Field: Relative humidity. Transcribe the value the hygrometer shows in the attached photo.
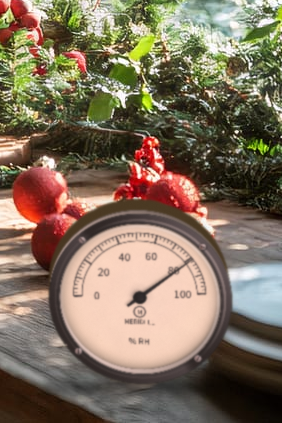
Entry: 80 %
